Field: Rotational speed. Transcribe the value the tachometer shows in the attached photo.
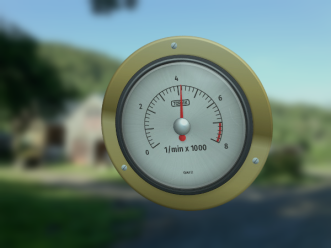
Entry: 4200 rpm
